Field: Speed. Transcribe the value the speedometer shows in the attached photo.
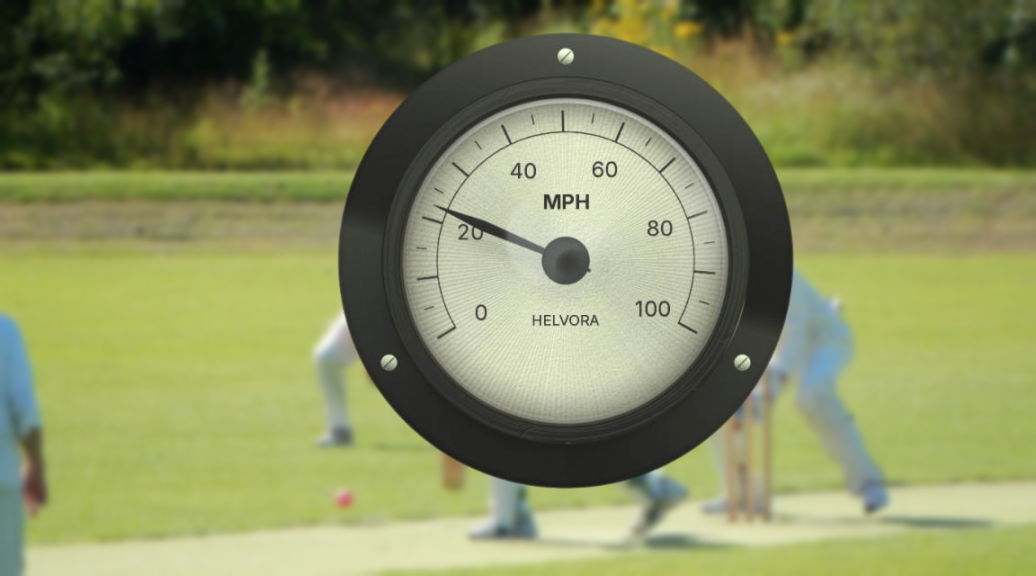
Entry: 22.5 mph
